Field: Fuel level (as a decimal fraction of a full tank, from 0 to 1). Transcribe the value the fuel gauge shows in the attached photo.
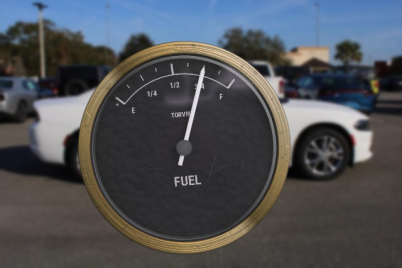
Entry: 0.75
